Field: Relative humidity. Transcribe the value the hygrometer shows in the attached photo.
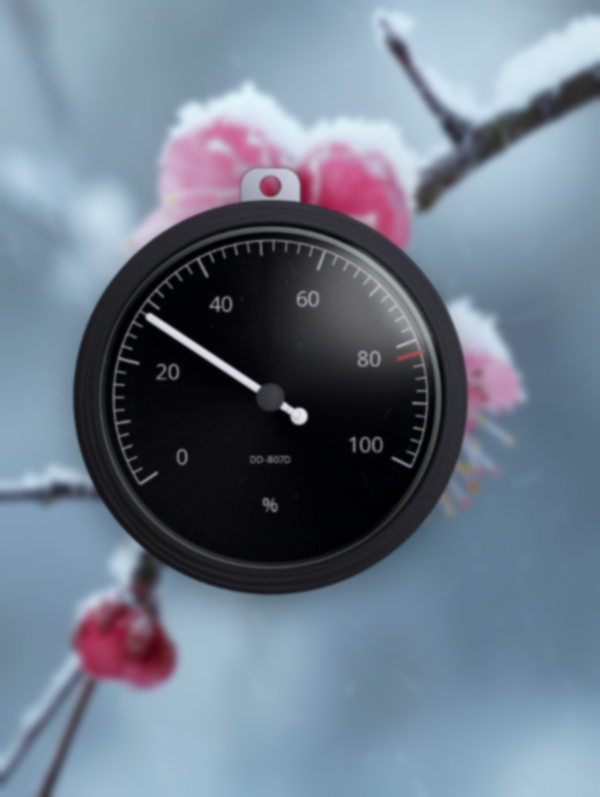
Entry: 28 %
